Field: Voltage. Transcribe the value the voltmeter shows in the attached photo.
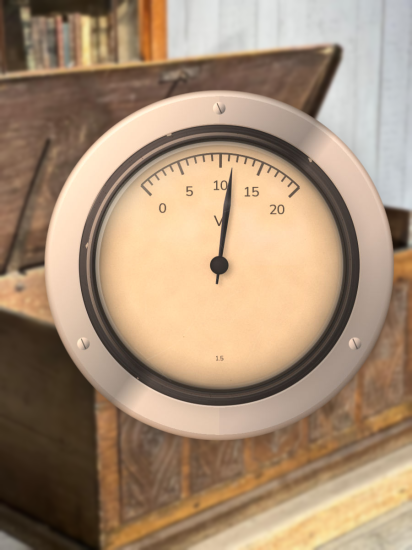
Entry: 11.5 V
